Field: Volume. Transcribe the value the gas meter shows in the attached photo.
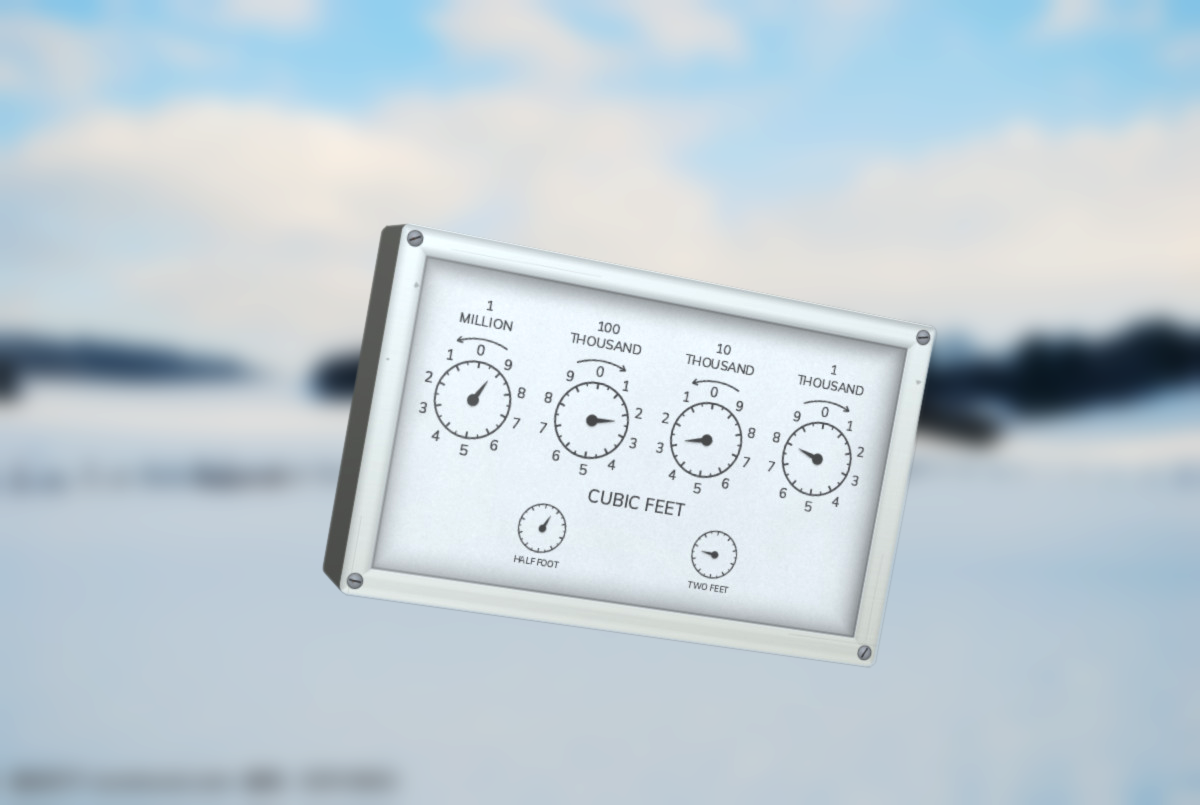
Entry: 922800 ft³
